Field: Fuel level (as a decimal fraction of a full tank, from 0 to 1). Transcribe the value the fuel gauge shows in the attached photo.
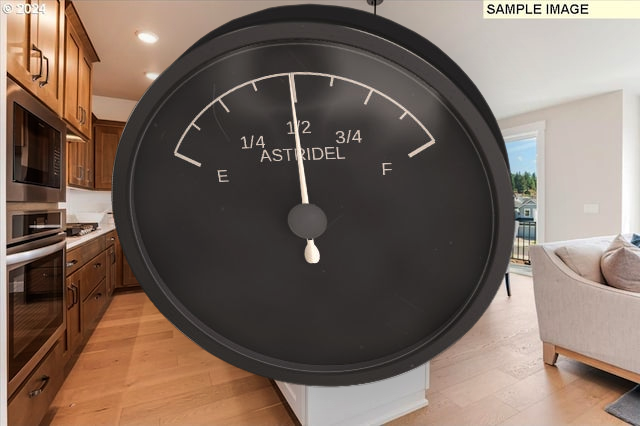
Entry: 0.5
